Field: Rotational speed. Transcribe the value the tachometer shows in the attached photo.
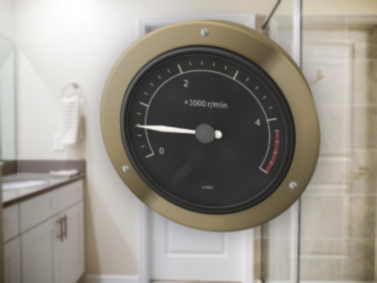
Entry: 600 rpm
